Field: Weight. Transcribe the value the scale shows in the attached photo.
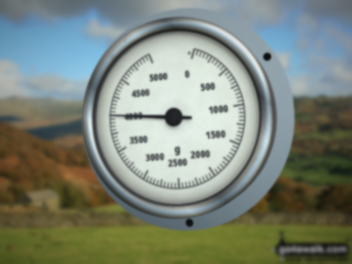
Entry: 4000 g
